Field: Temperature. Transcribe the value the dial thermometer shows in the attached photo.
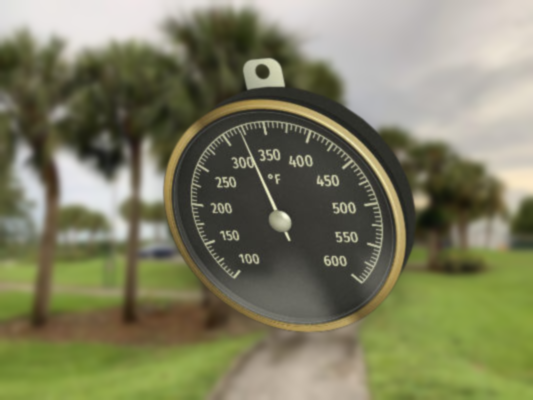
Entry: 325 °F
